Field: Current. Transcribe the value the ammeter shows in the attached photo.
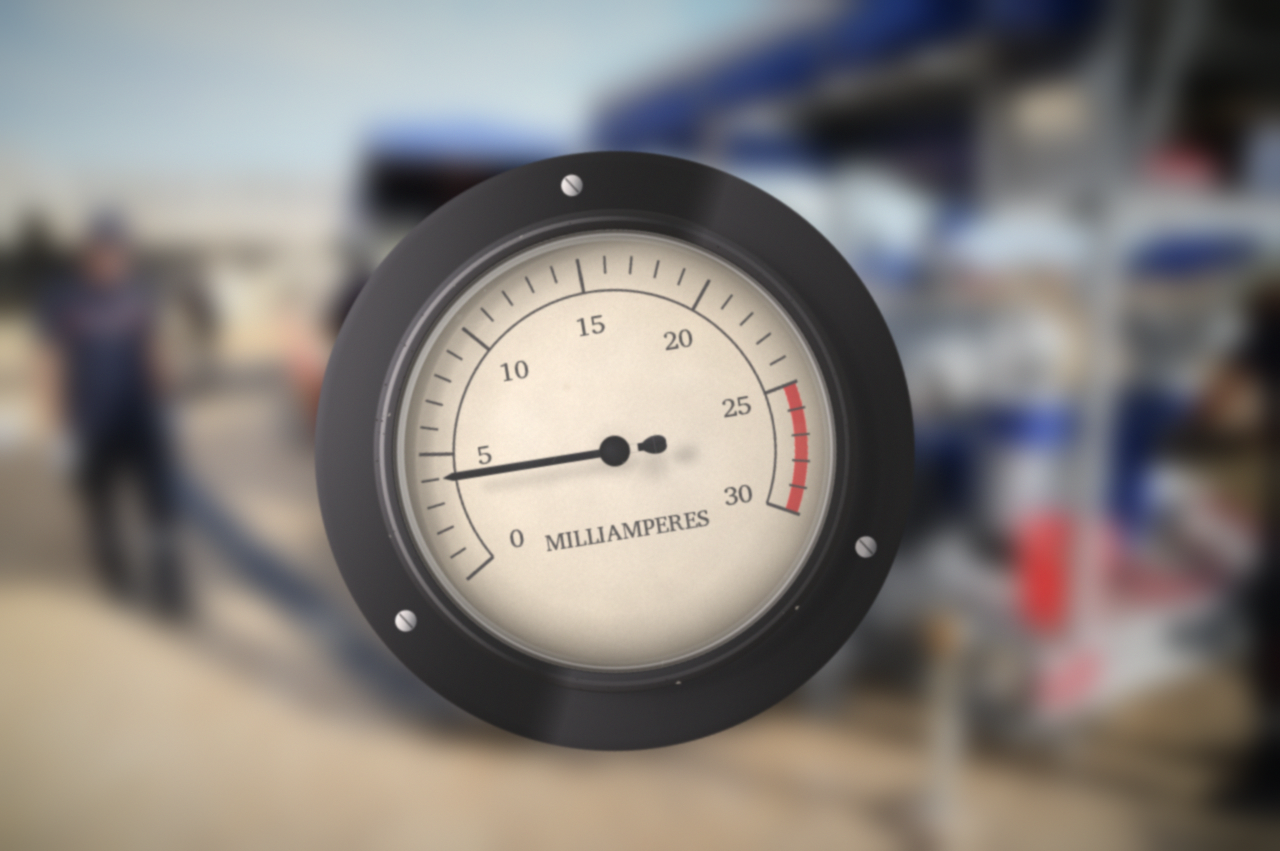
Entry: 4 mA
